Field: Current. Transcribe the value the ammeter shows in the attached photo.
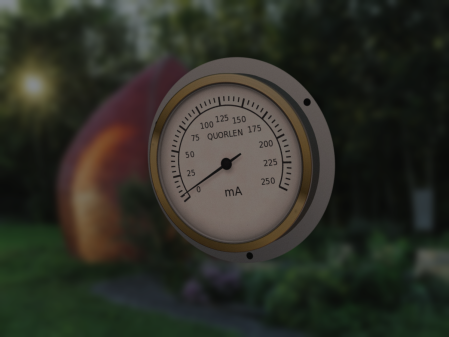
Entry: 5 mA
